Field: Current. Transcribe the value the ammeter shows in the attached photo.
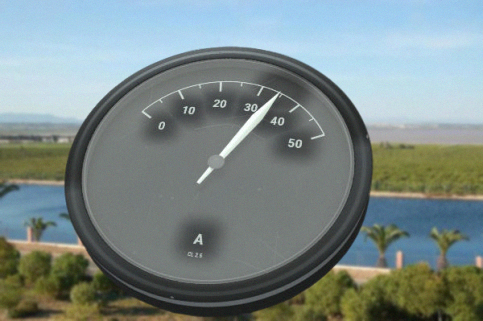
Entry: 35 A
